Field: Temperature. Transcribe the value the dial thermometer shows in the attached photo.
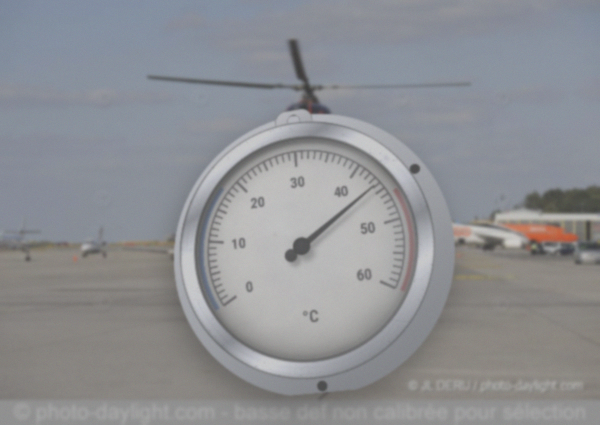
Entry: 44 °C
